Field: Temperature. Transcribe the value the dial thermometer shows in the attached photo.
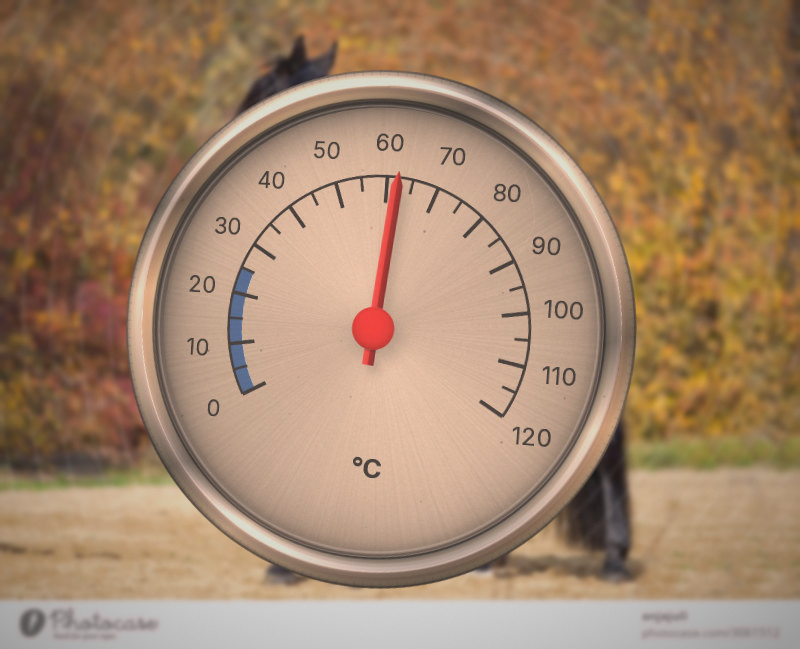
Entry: 62.5 °C
